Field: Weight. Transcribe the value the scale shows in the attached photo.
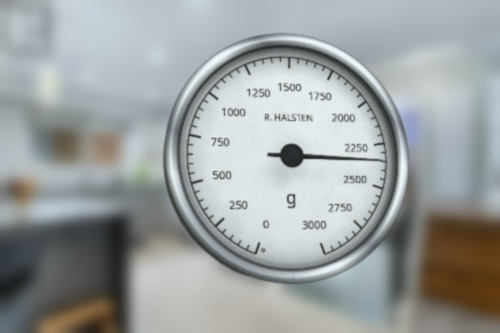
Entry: 2350 g
